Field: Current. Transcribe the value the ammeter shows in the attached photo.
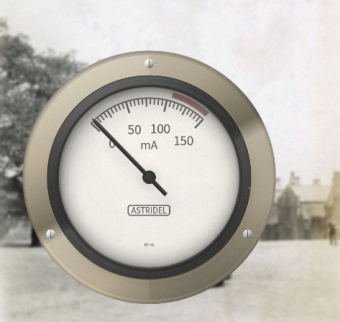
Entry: 5 mA
